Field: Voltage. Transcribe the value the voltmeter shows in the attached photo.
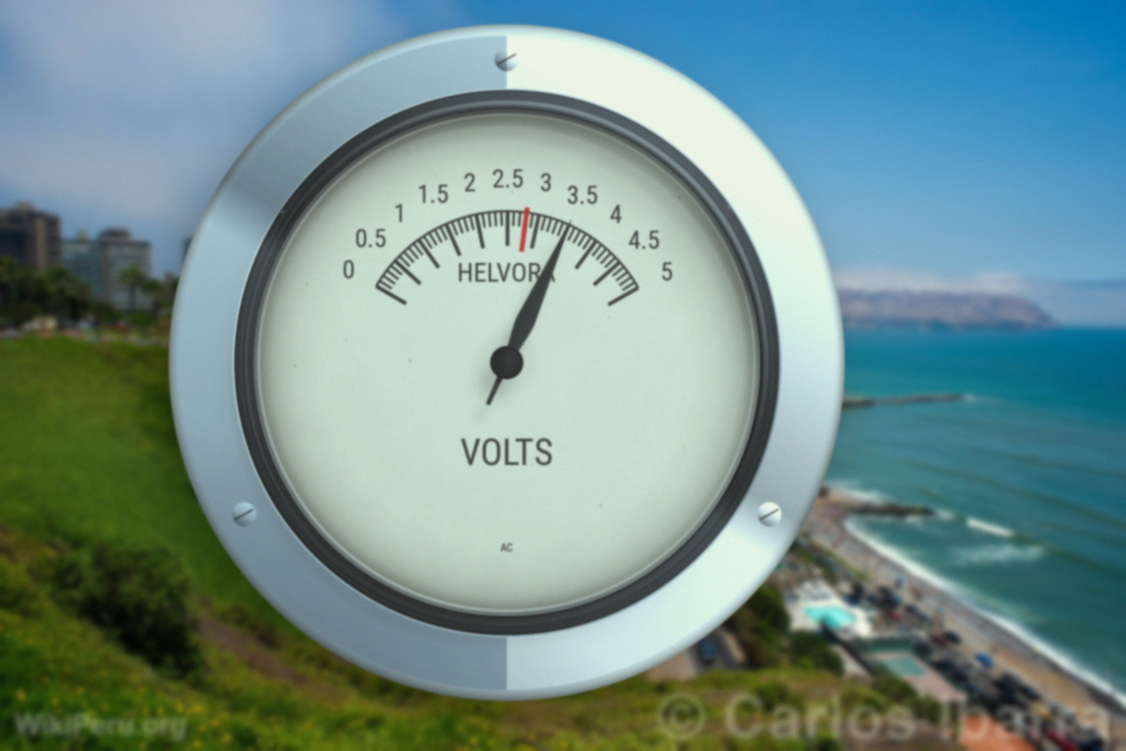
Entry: 3.5 V
